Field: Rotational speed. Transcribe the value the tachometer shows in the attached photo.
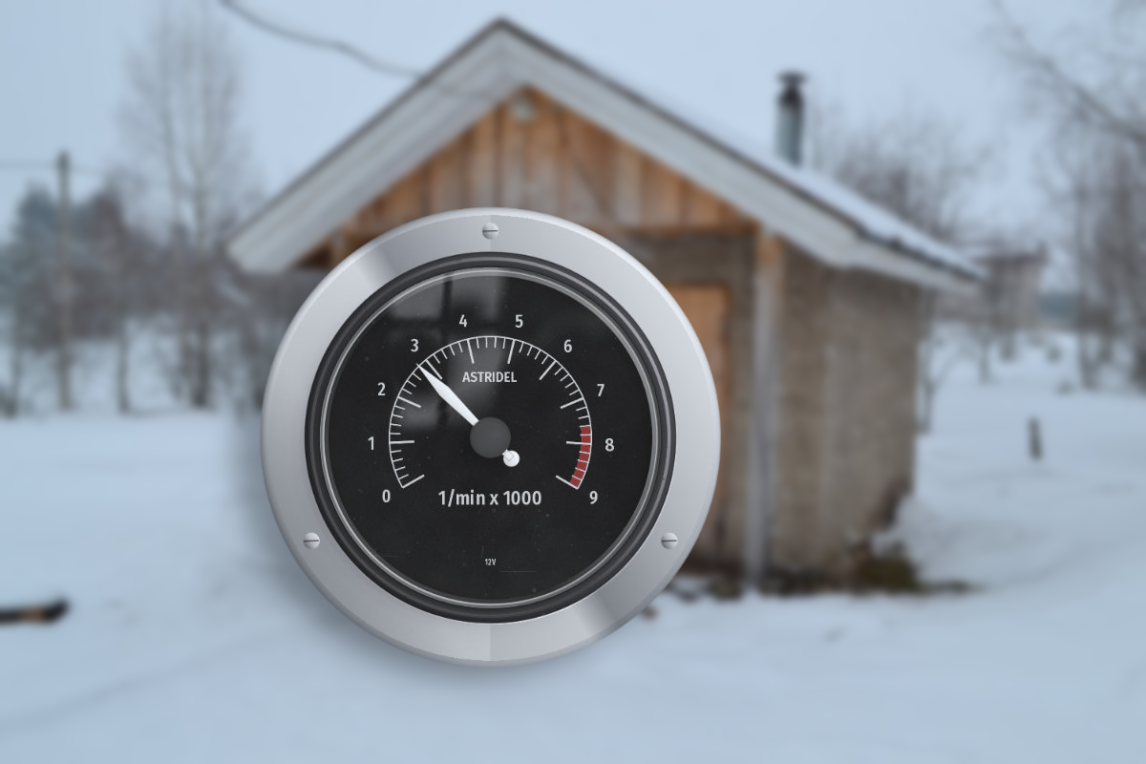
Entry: 2800 rpm
